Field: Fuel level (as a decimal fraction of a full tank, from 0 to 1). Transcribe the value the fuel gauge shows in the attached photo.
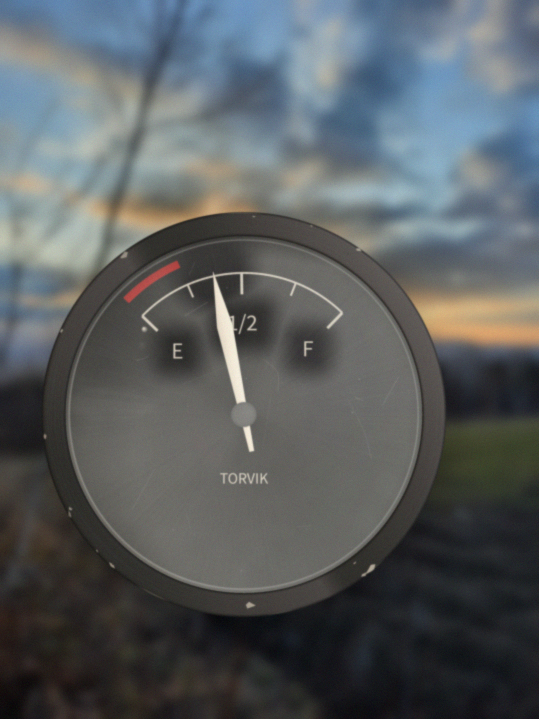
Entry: 0.375
